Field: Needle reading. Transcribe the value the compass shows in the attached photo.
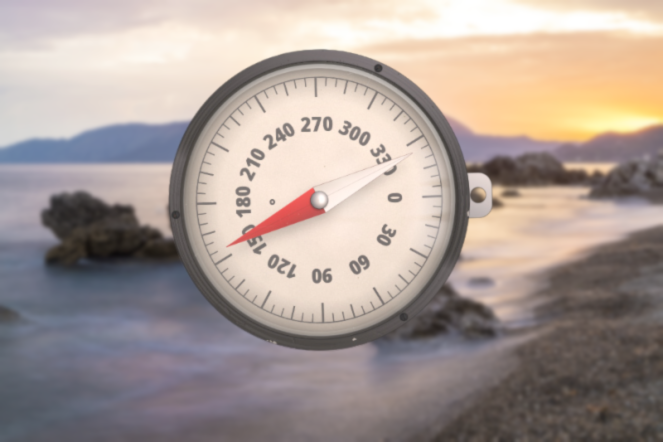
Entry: 155 °
